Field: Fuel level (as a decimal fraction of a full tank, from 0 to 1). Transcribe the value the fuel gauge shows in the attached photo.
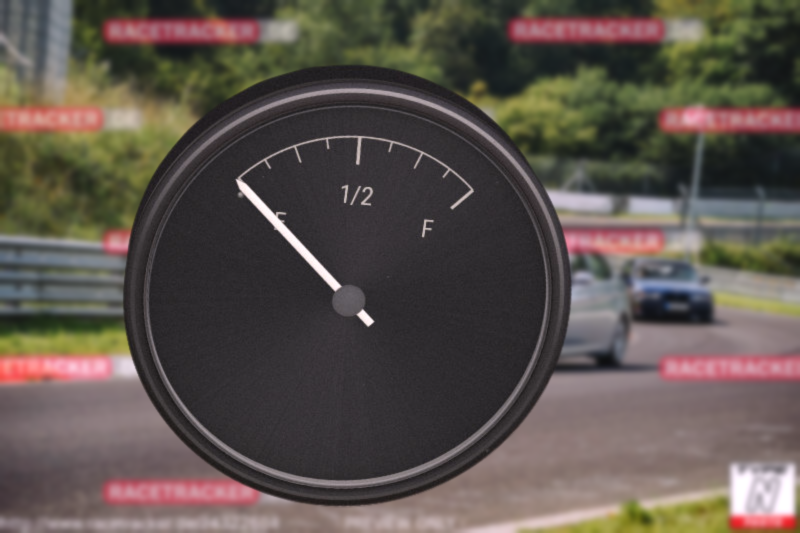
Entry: 0
